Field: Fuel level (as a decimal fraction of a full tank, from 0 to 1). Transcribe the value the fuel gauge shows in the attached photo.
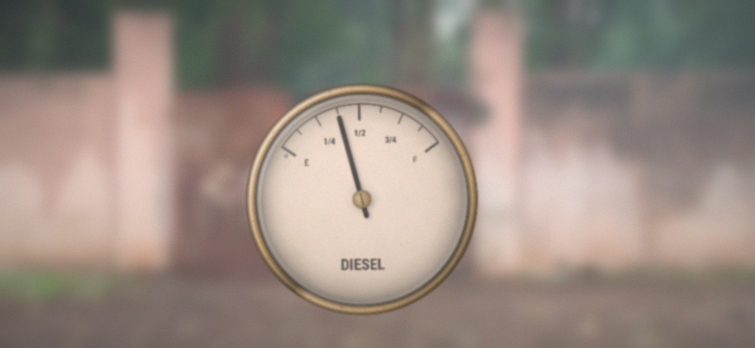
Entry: 0.375
